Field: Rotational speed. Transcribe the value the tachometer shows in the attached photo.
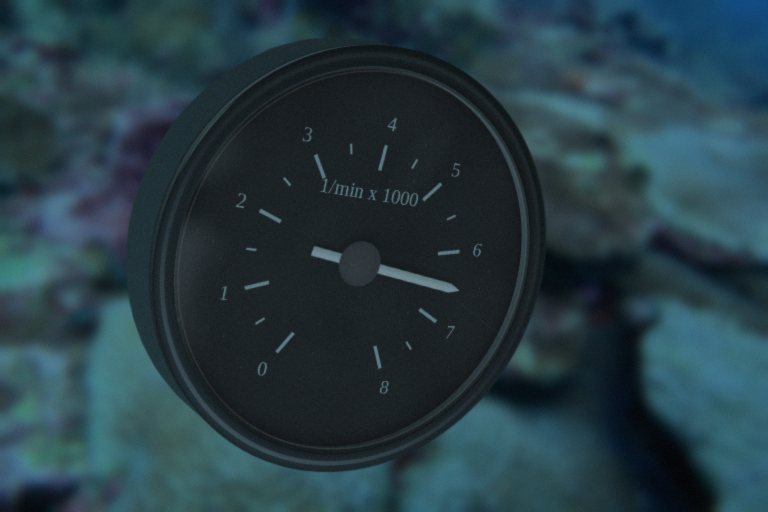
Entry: 6500 rpm
